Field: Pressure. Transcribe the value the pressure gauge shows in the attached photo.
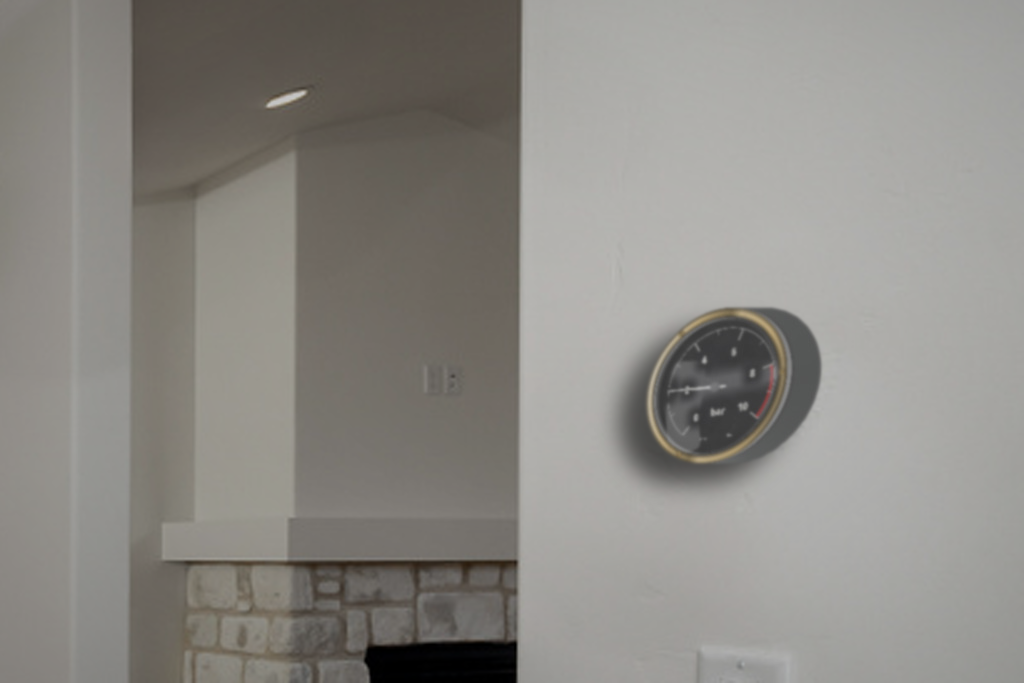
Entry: 2 bar
